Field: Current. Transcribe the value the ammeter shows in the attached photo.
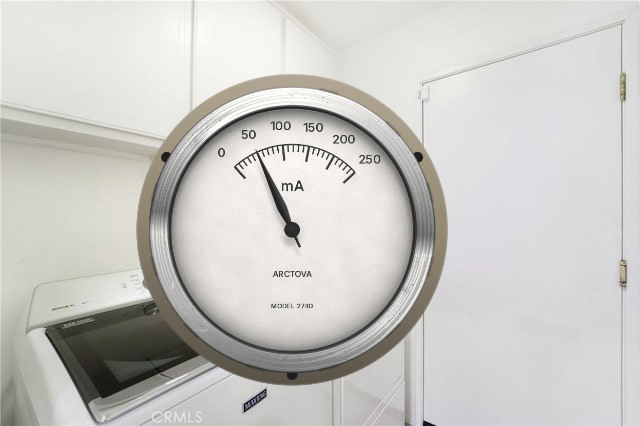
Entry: 50 mA
